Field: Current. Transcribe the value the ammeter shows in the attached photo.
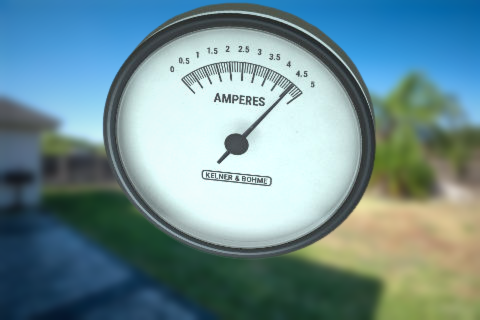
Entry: 4.5 A
